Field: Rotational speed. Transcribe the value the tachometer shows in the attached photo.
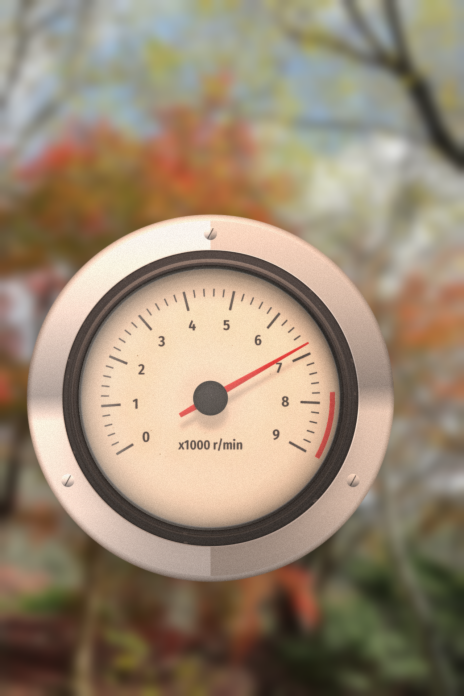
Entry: 6800 rpm
